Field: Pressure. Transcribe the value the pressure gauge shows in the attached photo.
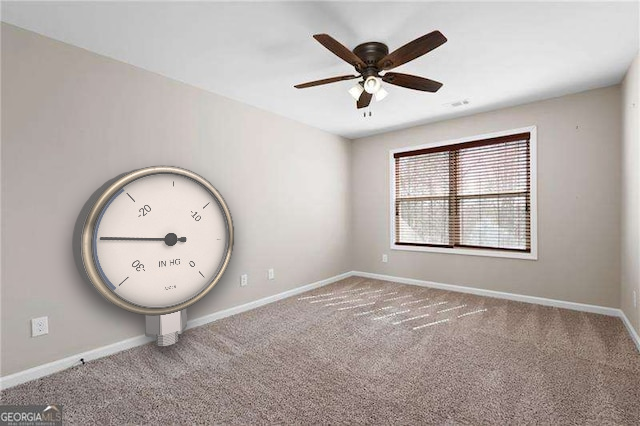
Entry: -25 inHg
